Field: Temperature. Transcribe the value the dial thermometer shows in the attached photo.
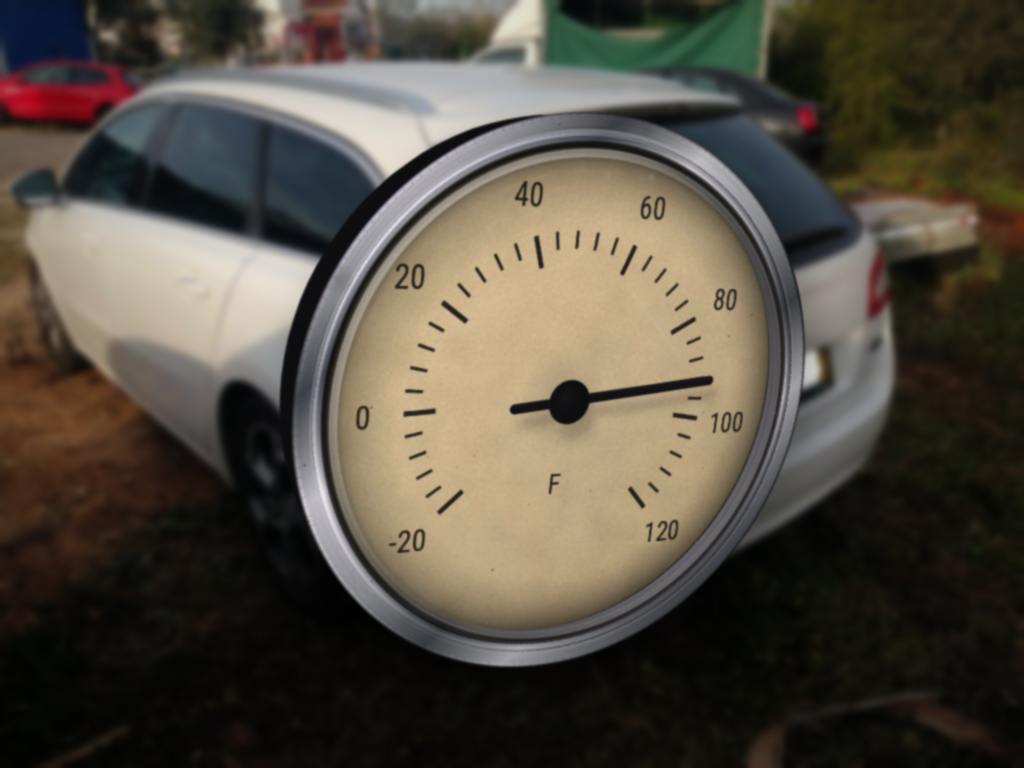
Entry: 92 °F
